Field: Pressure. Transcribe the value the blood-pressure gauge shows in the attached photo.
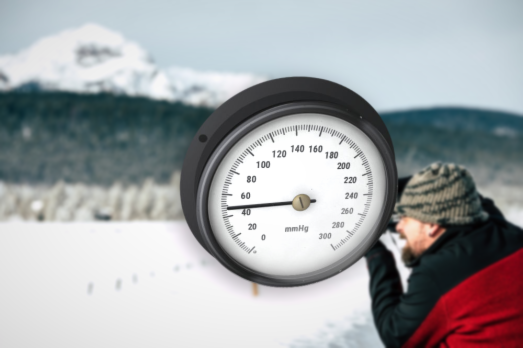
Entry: 50 mmHg
